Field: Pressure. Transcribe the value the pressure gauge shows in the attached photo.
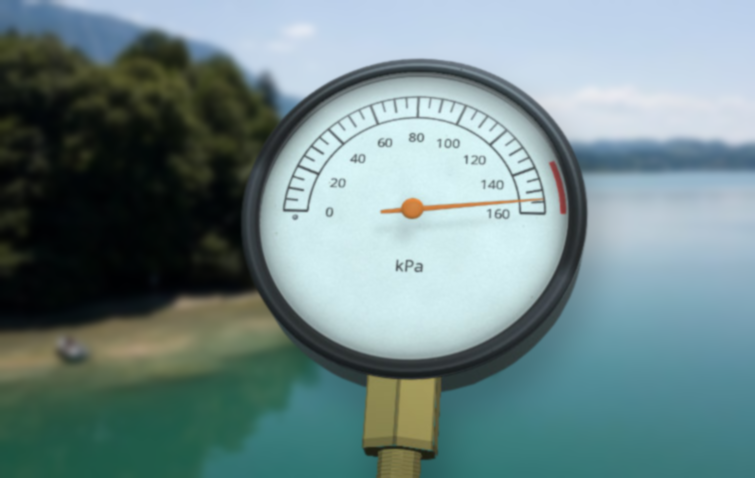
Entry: 155 kPa
